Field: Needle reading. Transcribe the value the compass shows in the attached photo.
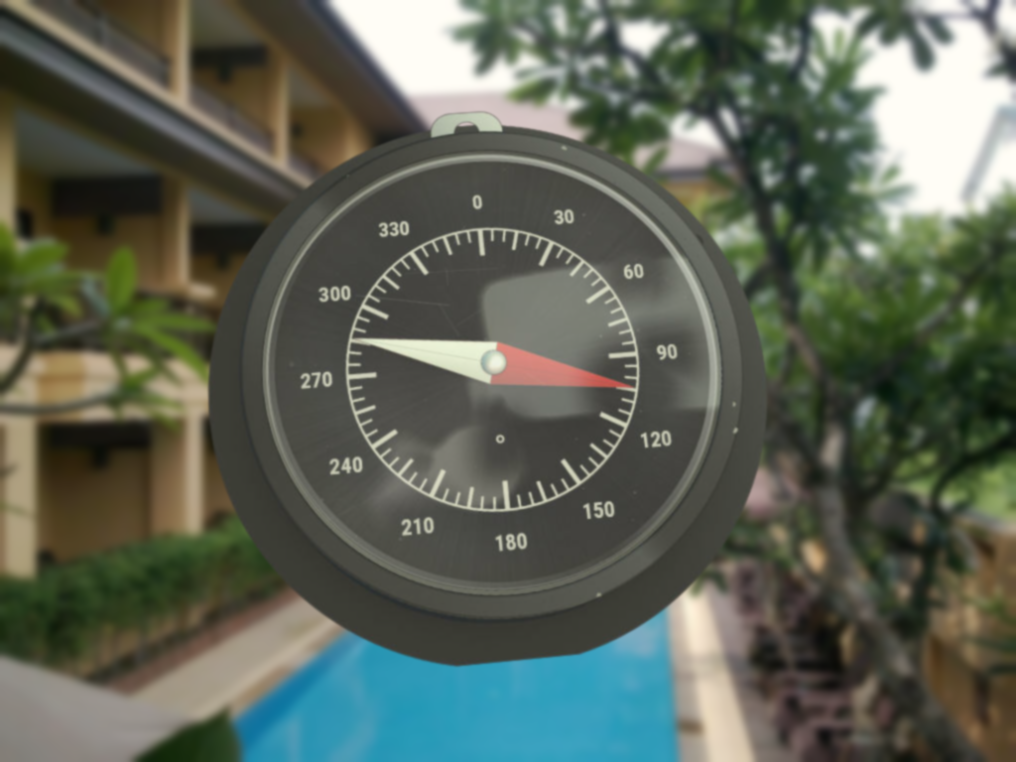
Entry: 105 °
